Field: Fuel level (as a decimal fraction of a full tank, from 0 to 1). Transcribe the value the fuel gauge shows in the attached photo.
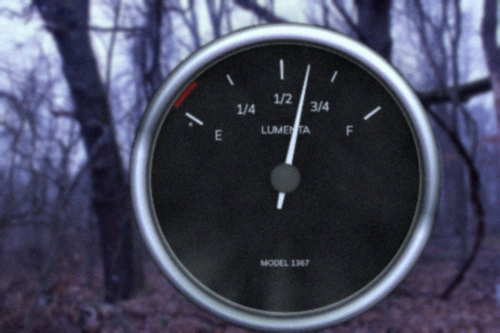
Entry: 0.625
